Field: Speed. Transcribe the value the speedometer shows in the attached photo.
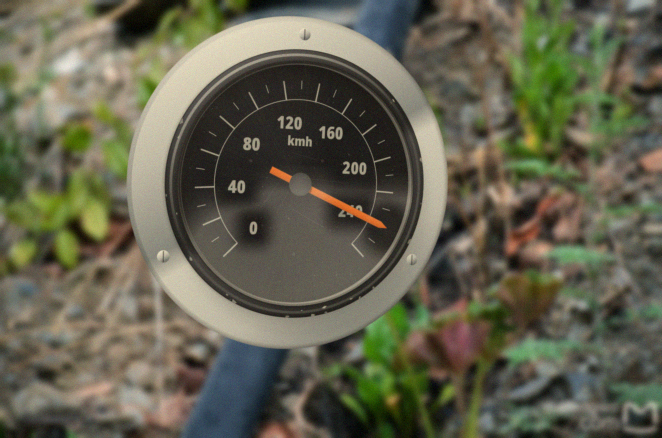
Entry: 240 km/h
